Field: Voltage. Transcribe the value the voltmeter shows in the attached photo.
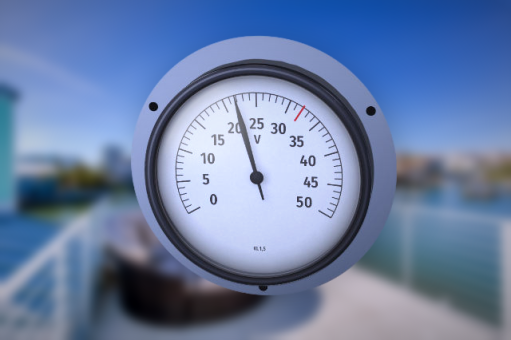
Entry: 22 V
